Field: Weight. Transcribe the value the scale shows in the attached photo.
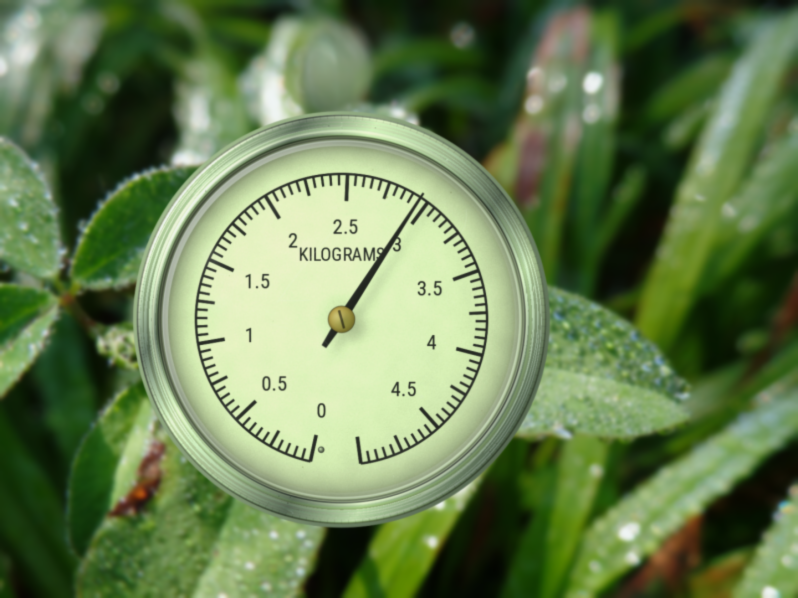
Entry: 2.95 kg
